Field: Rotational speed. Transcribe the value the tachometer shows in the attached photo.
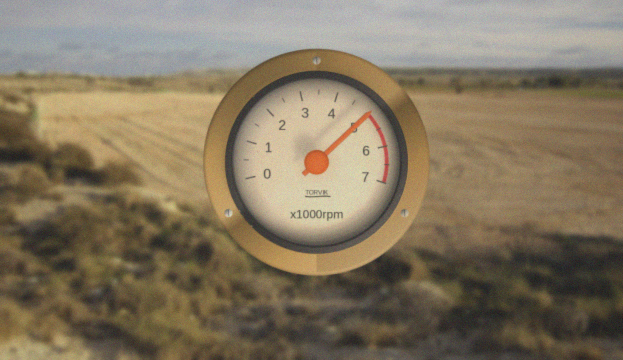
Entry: 5000 rpm
